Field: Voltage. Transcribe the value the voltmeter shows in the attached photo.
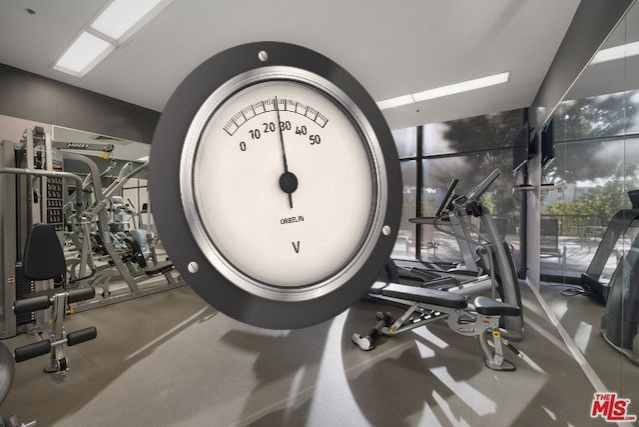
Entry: 25 V
